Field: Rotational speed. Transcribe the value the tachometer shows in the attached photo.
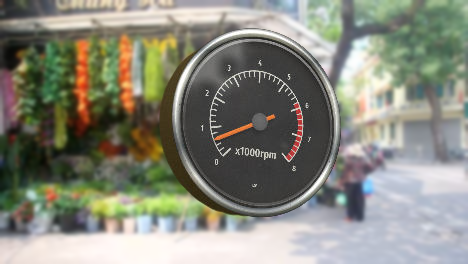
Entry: 600 rpm
